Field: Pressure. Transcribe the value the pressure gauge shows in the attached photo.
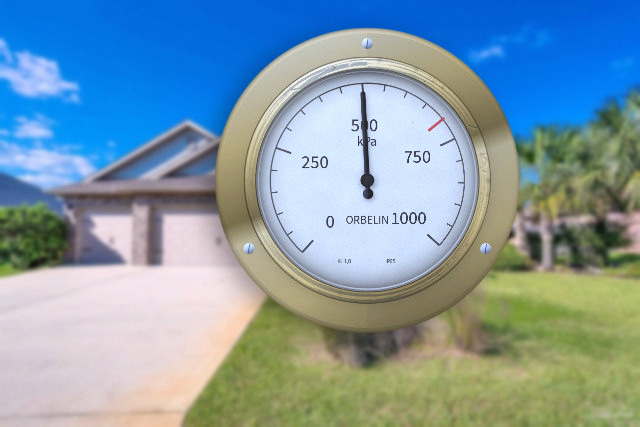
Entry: 500 kPa
